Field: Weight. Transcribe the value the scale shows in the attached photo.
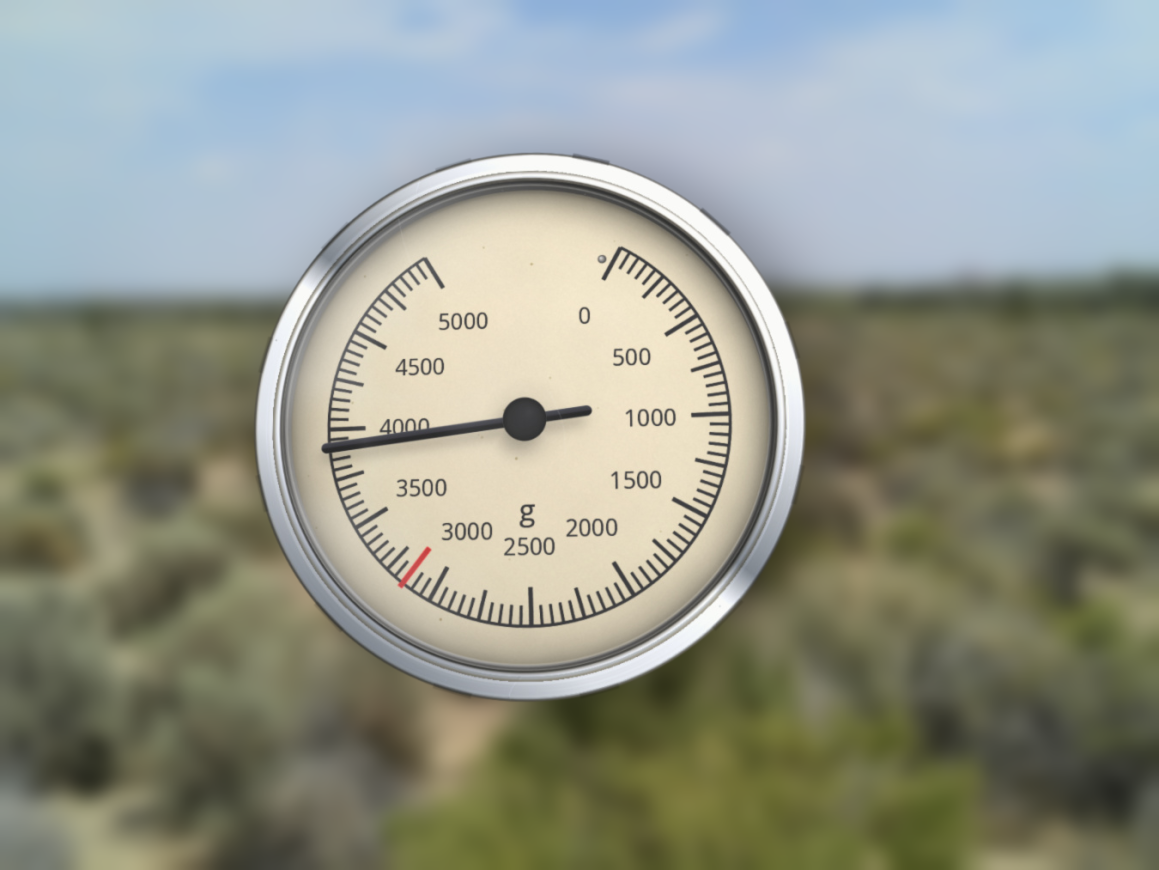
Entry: 3900 g
